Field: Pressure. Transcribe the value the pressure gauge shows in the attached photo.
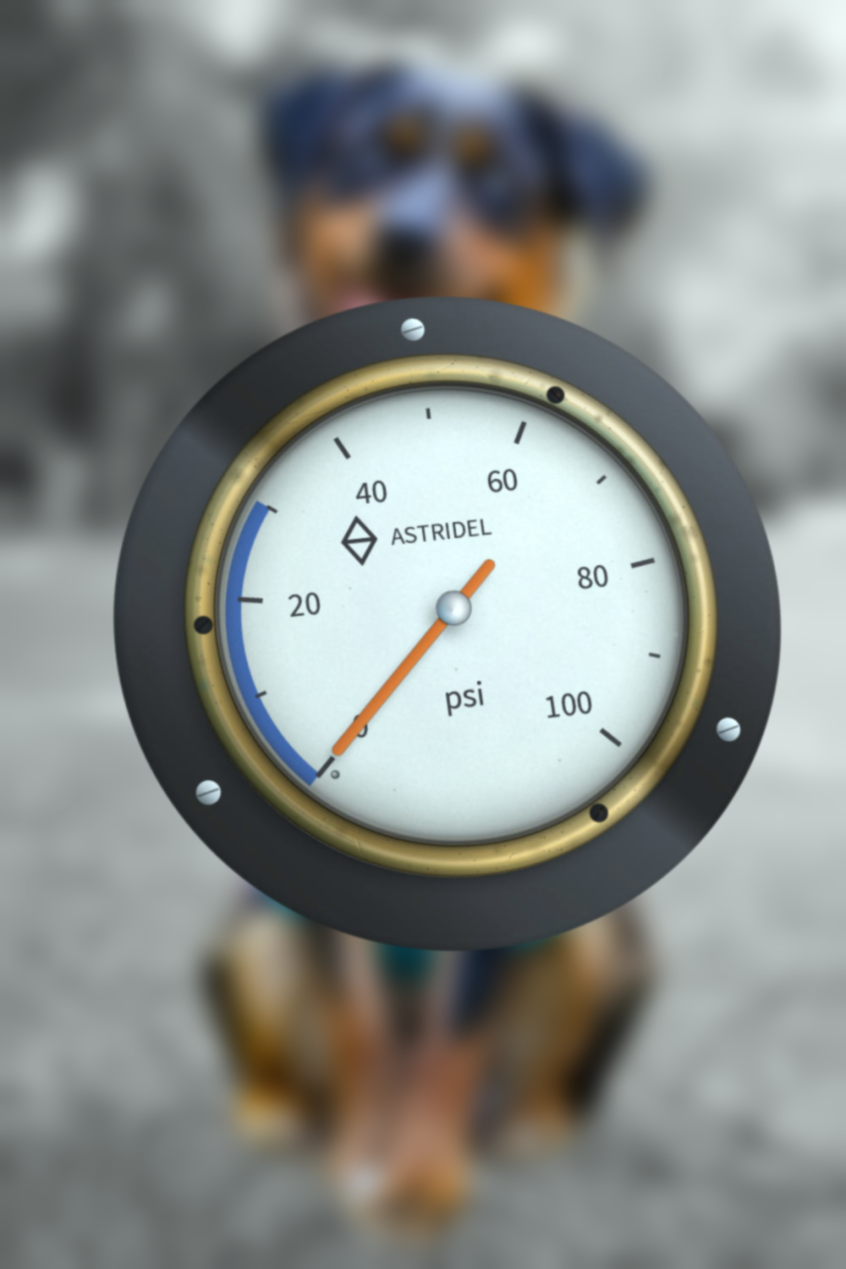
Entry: 0 psi
